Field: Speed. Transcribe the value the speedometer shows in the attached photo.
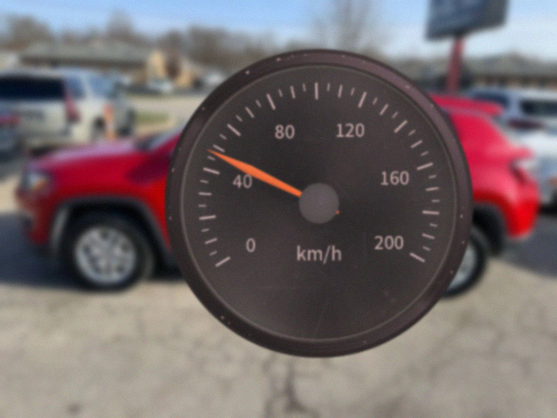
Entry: 47.5 km/h
